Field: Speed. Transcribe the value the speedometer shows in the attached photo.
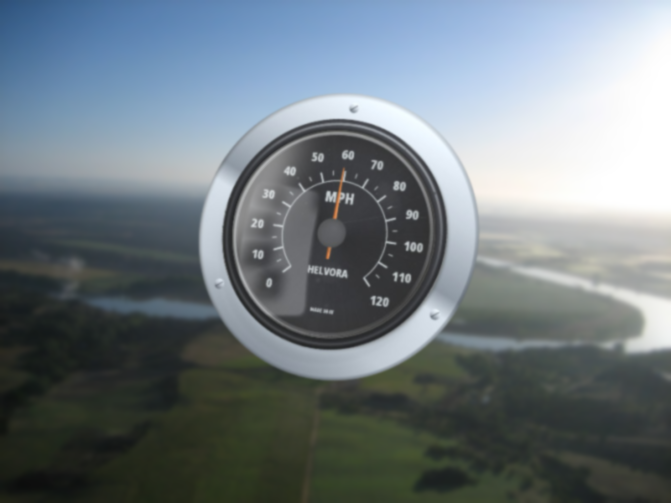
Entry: 60 mph
